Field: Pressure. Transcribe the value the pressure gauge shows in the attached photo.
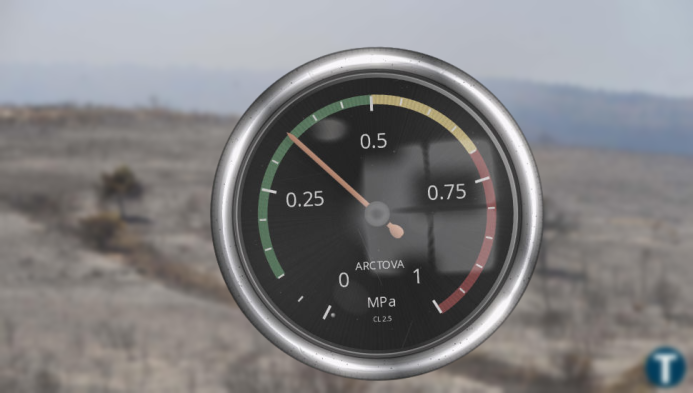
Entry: 0.35 MPa
